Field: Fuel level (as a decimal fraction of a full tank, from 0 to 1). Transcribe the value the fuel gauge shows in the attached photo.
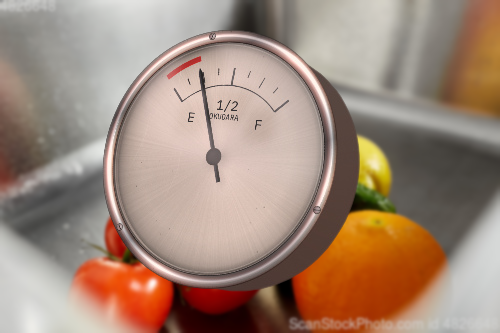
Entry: 0.25
